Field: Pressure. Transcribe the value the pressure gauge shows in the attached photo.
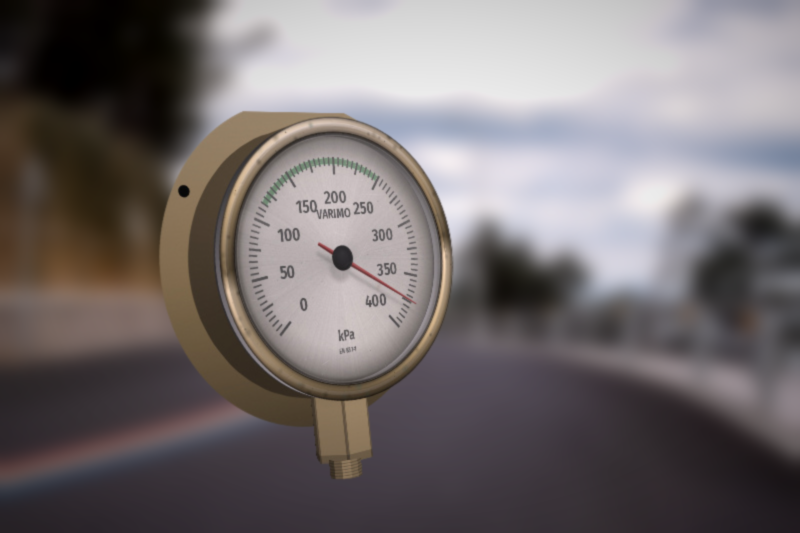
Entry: 375 kPa
